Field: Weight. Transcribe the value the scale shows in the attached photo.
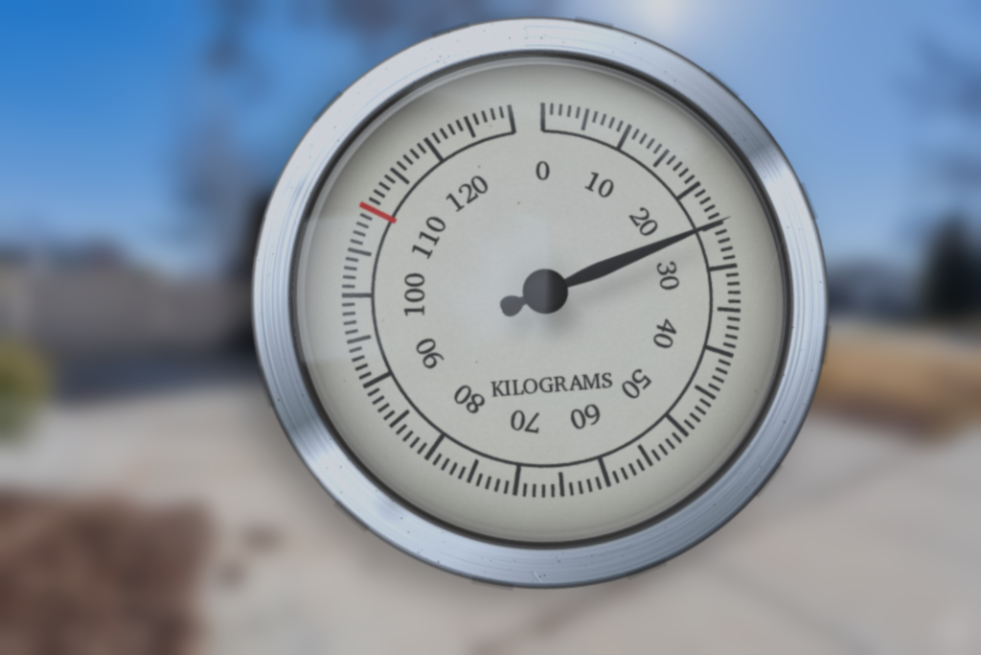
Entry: 25 kg
